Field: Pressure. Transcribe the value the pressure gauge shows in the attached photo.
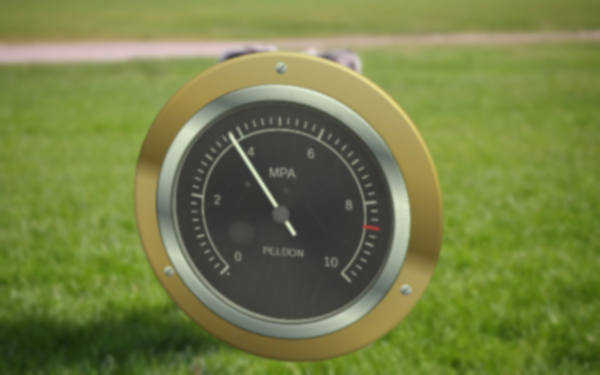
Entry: 3.8 MPa
